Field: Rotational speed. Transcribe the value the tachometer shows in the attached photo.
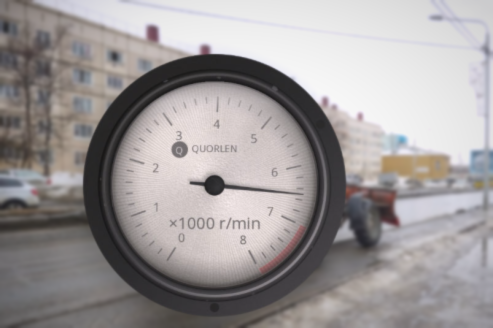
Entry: 6500 rpm
